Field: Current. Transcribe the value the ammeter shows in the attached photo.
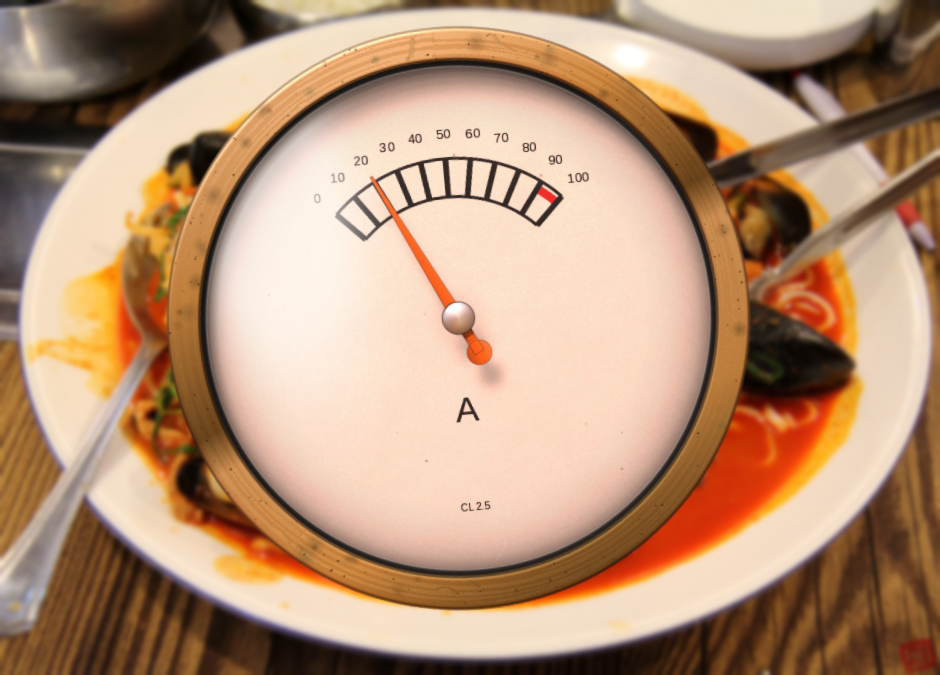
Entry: 20 A
